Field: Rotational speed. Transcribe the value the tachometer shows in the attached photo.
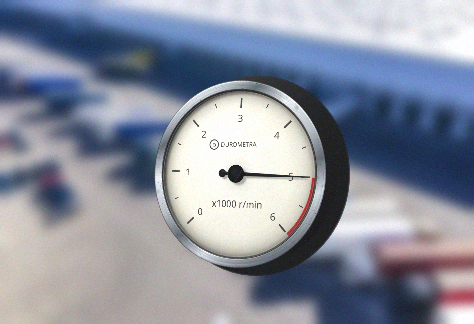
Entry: 5000 rpm
